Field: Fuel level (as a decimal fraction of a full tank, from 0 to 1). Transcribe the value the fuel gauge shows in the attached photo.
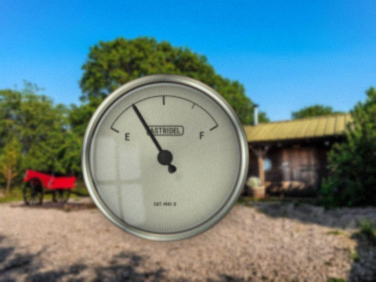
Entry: 0.25
